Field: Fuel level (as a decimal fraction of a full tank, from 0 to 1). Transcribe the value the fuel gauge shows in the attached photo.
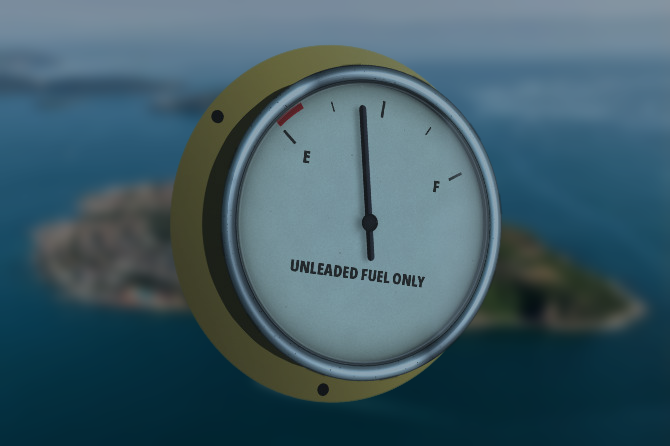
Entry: 0.375
